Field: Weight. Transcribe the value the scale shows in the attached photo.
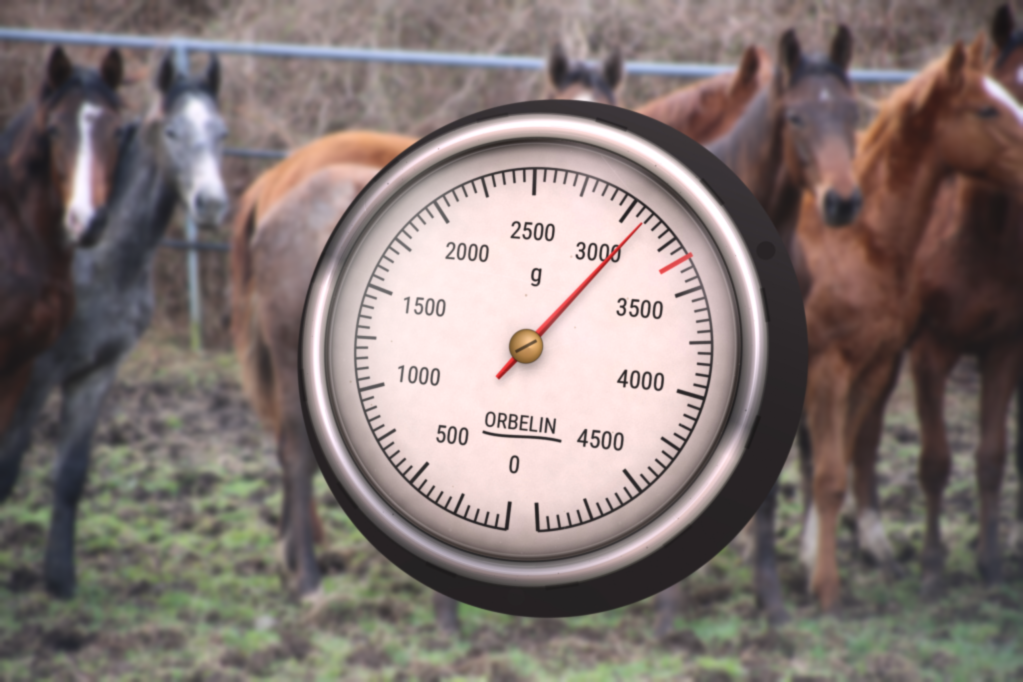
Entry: 3100 g
